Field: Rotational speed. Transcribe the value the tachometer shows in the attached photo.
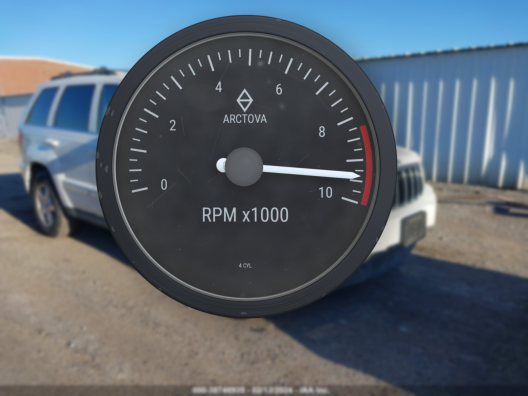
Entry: 9375 rpm
